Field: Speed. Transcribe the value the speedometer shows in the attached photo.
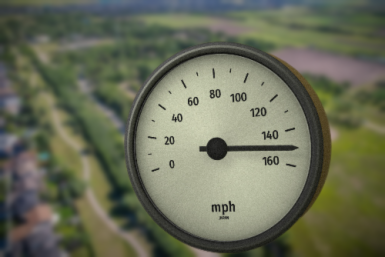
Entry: 150 mph
